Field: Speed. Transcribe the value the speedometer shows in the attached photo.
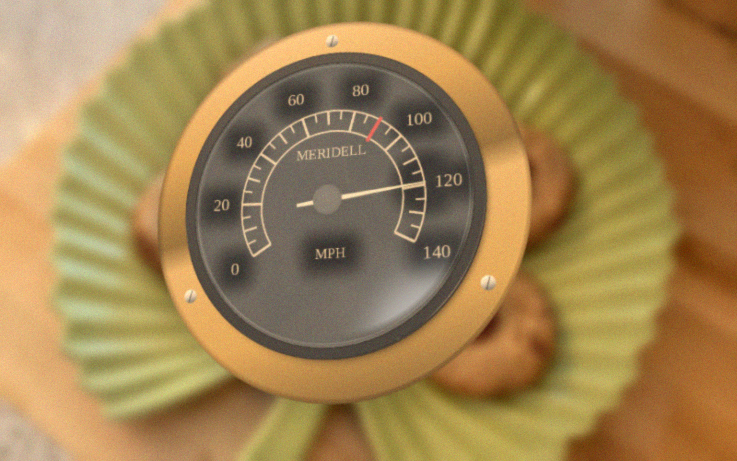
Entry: 120 mph
